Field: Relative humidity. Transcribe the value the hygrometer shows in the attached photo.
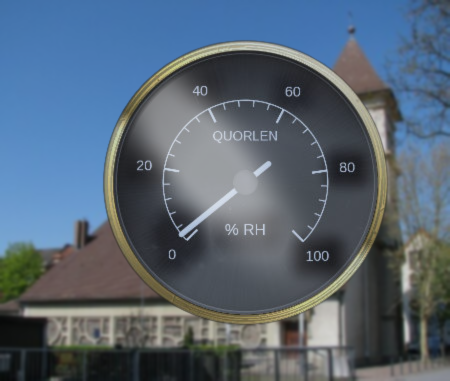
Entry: 2 %
